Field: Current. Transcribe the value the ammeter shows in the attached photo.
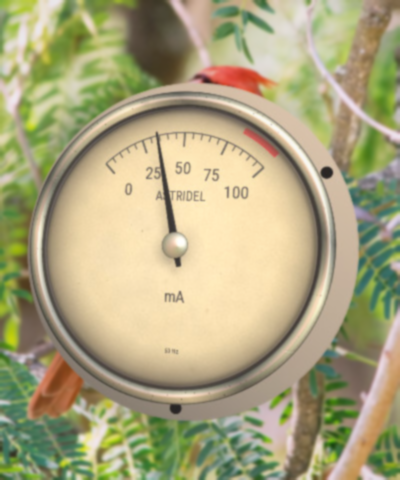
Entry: 35 mA
